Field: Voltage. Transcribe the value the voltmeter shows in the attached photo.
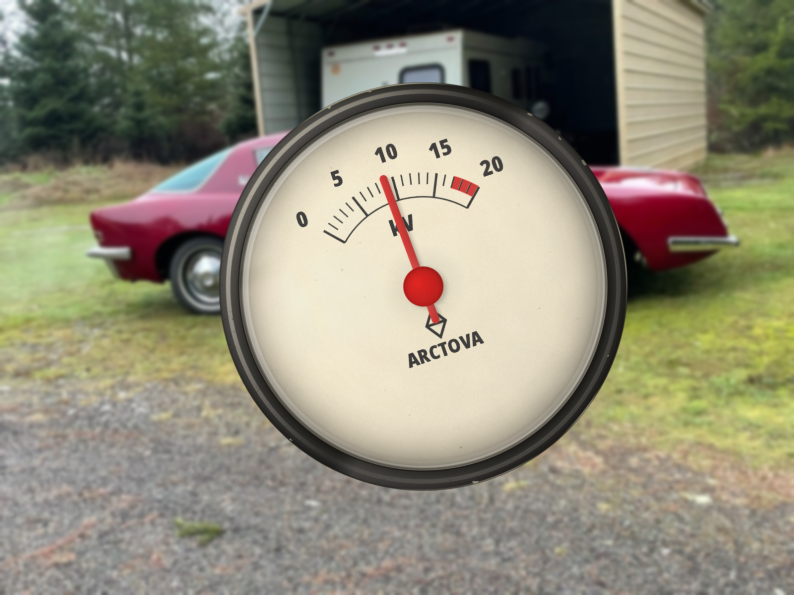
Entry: 9 kV
